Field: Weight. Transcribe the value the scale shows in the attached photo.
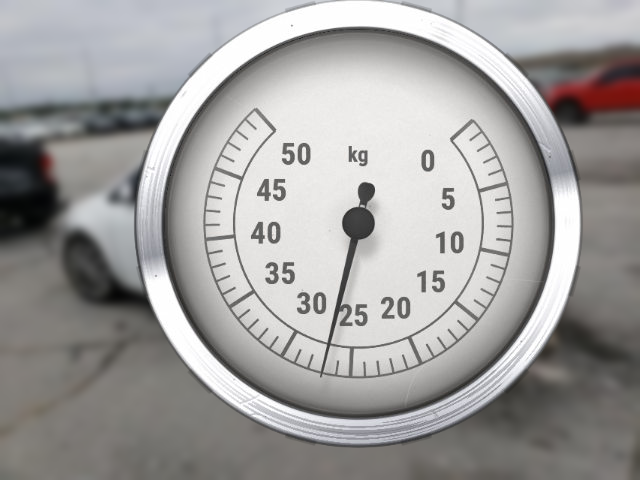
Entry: 27 kg
